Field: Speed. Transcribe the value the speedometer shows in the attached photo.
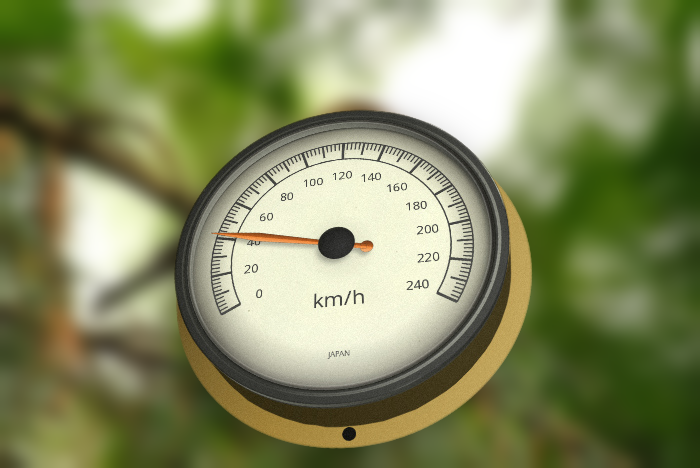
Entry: 40 km/h
